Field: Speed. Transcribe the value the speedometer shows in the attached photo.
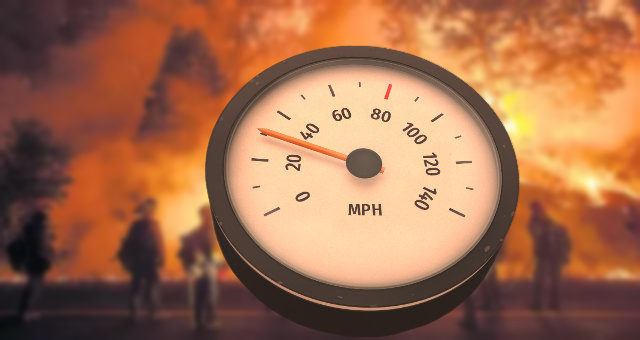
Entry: 30 mph
